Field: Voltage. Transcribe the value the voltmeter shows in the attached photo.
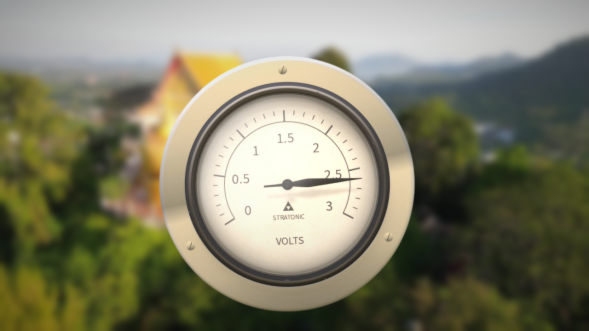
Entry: 2.6 V
